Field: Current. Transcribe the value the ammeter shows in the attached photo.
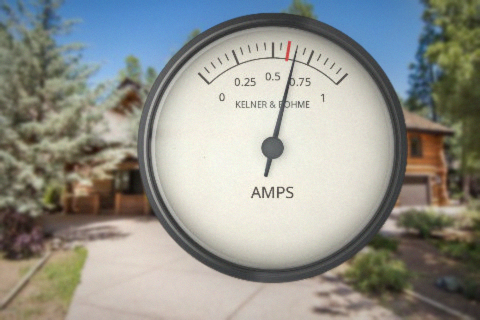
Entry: 0.65 A
